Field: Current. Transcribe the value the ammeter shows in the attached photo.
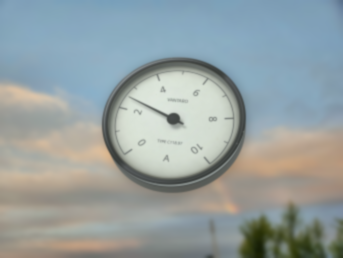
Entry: 2.5 A
